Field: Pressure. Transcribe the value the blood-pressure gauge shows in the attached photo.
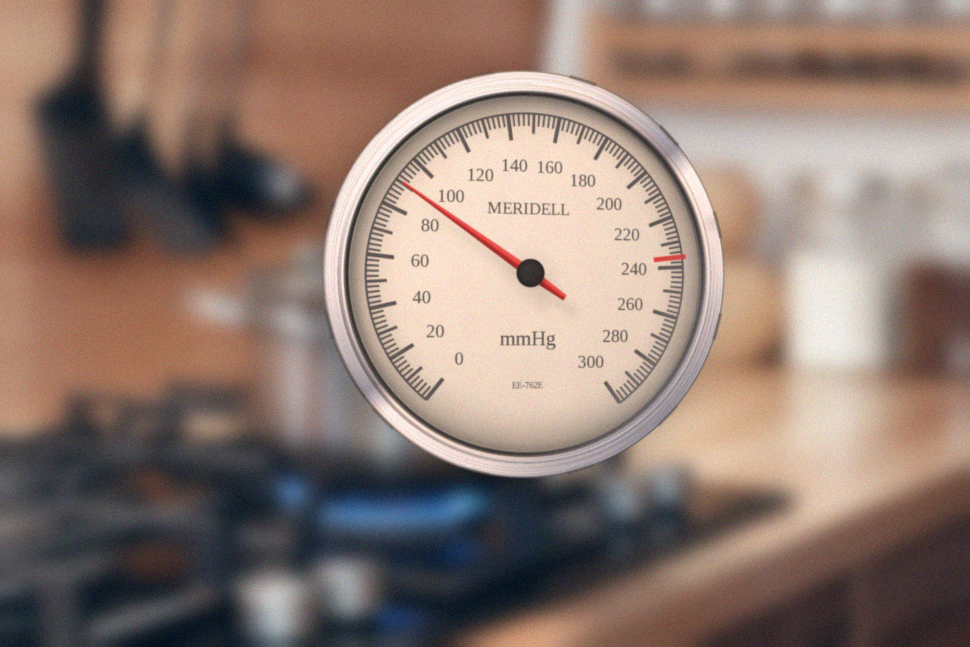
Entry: 90 mmHg
